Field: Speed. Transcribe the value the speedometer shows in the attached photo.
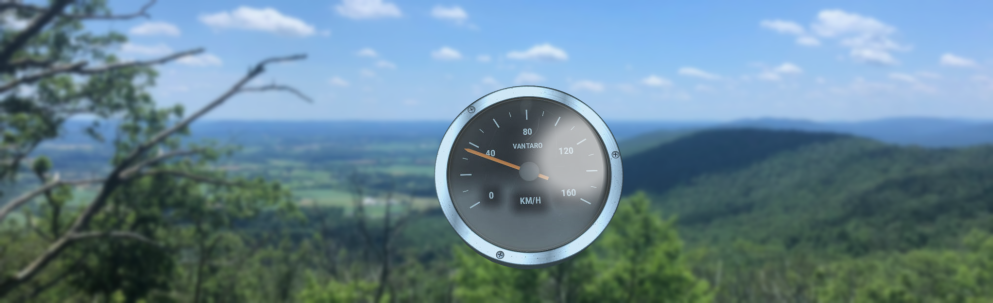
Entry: 35 km/h
